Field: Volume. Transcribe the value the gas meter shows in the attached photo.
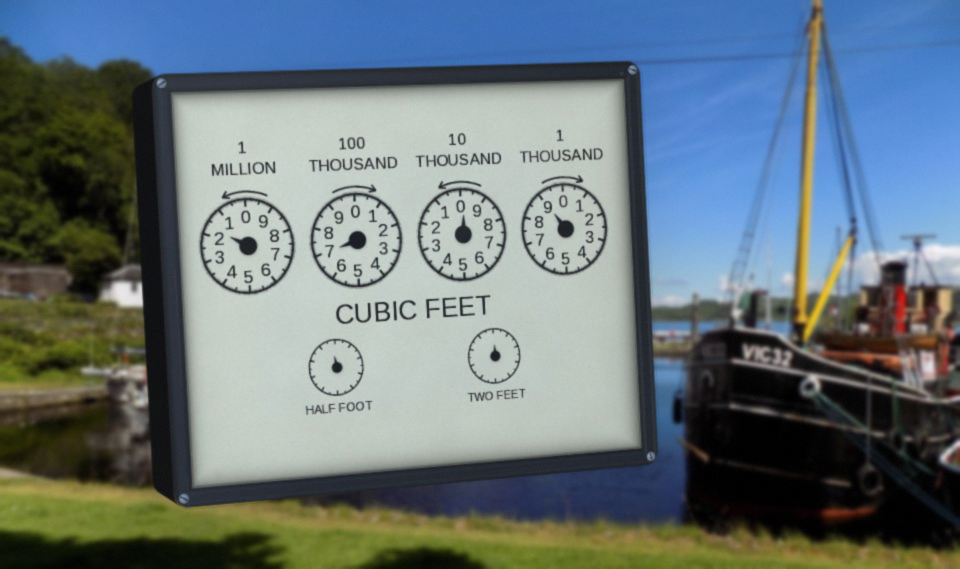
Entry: 169900 ft³
